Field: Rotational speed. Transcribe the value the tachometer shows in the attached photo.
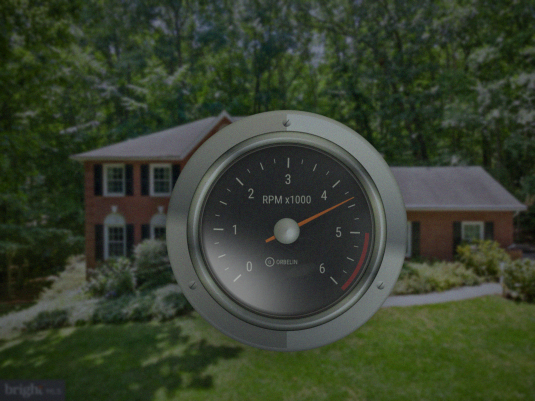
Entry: 4375 rpm
